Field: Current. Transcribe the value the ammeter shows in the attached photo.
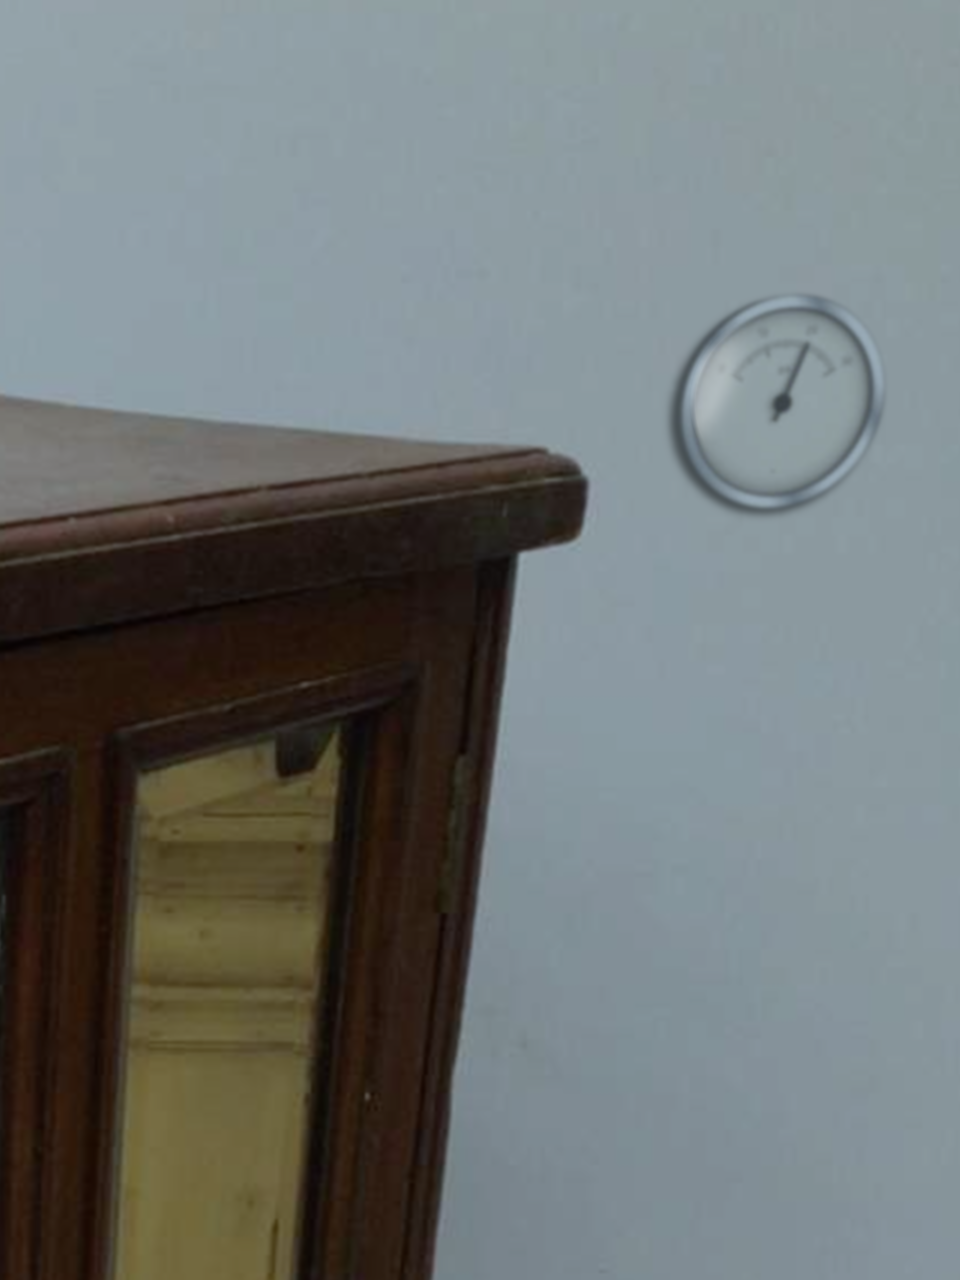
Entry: 20 µA
